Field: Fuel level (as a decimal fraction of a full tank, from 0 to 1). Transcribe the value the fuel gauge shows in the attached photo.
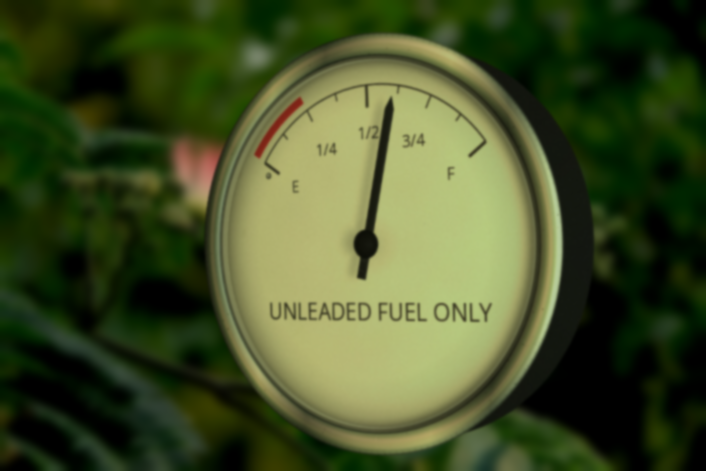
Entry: 0.625
